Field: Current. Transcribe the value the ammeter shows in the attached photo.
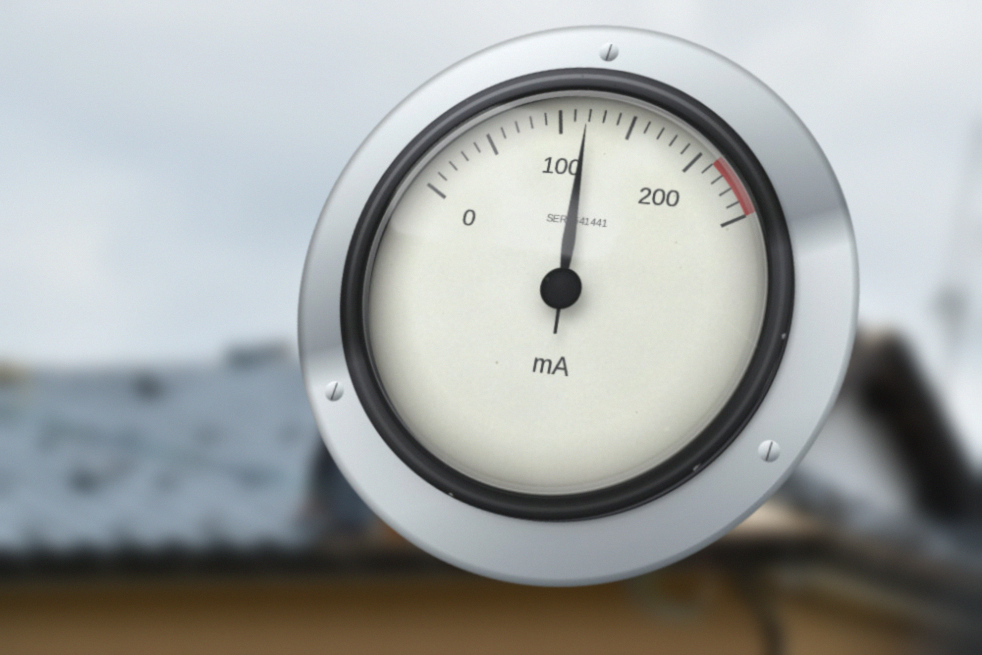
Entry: 120 mA
